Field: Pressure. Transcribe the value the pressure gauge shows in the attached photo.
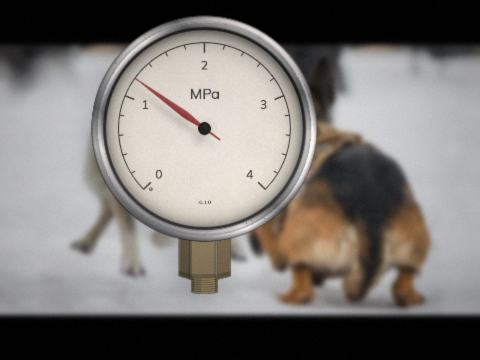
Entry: 1.2 MPa
